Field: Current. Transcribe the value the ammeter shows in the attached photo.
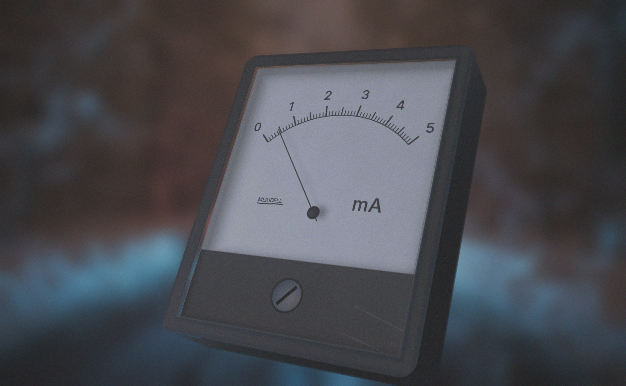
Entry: 0.5 mA
